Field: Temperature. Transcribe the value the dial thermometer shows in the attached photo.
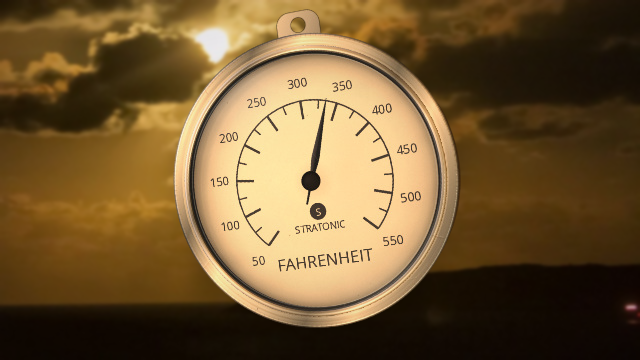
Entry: 337.5 °F
